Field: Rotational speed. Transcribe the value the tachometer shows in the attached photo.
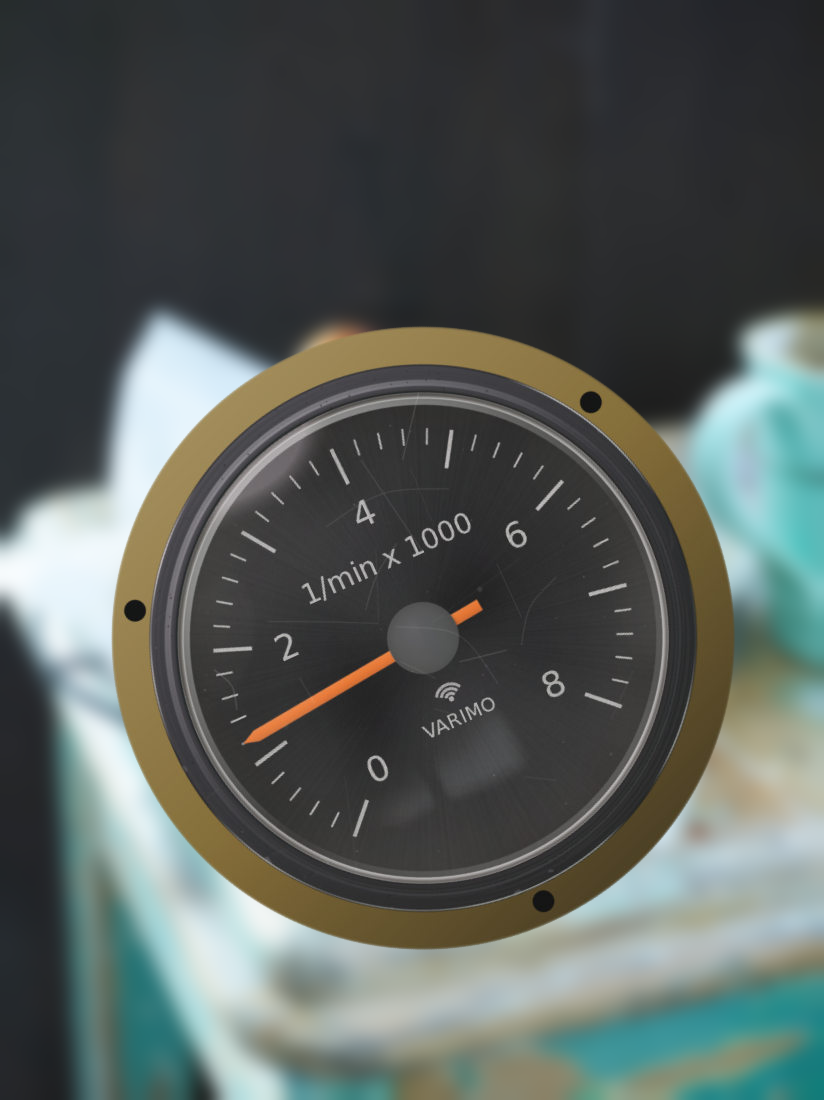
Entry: 1200 rpm
